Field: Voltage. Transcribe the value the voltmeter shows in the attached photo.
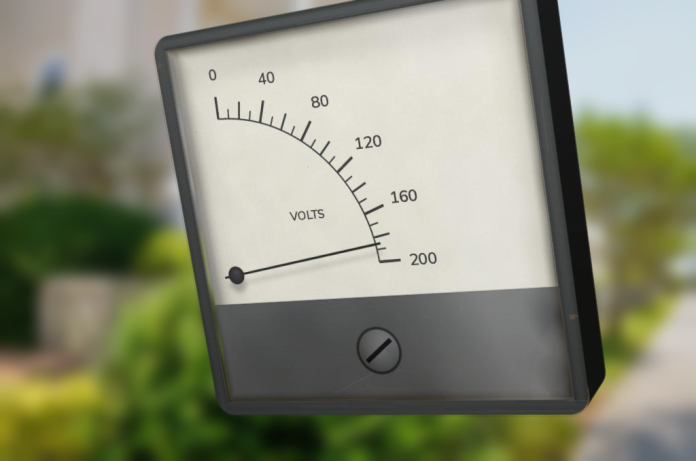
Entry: 185 V
